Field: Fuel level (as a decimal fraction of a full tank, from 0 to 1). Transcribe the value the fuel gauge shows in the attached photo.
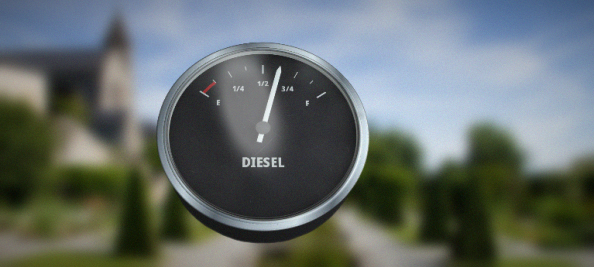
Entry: 0.625
